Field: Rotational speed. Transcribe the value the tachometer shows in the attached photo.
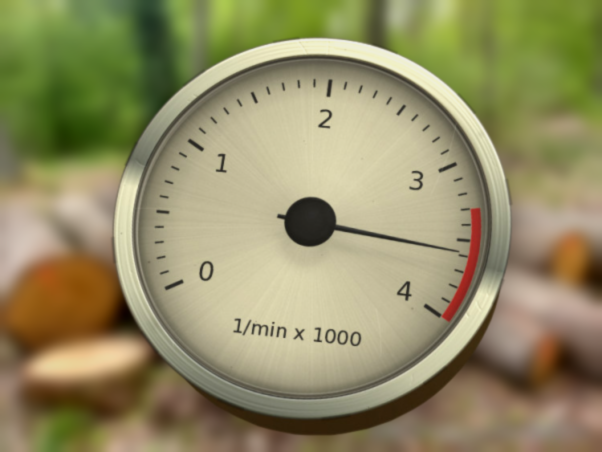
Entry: 3600 rpm
